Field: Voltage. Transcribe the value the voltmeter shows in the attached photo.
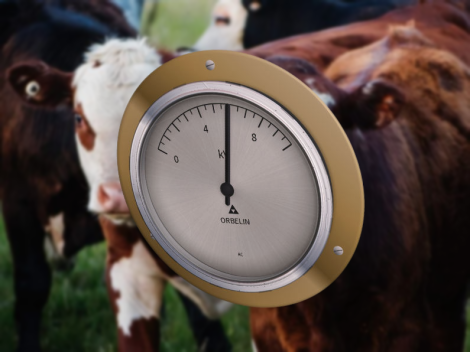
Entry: 6 kV
